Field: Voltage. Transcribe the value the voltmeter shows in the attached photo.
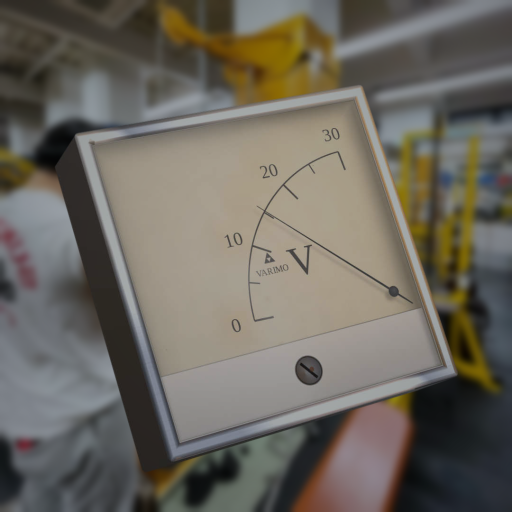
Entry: 15 V
